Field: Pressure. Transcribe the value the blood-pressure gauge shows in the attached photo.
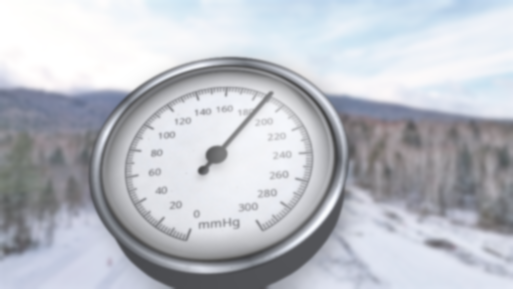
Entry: 190 mmHg
